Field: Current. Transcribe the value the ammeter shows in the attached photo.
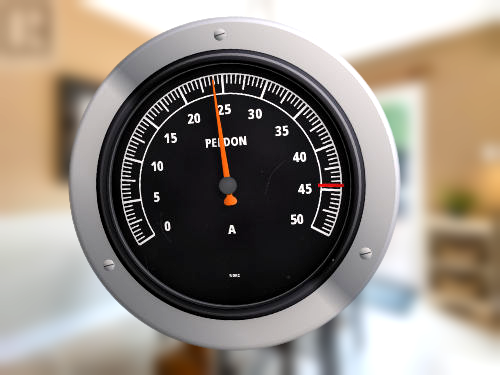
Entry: 24 A
